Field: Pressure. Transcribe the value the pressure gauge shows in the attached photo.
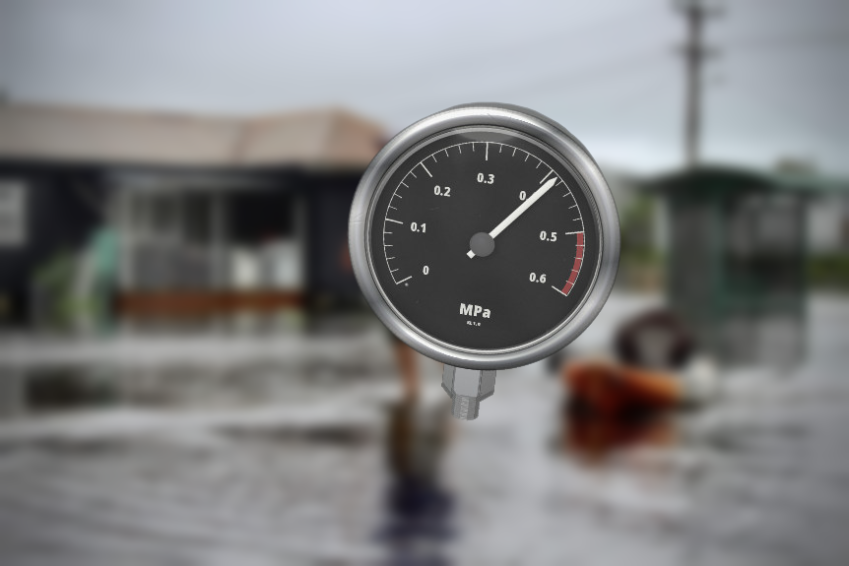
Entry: 0.41 MPa
